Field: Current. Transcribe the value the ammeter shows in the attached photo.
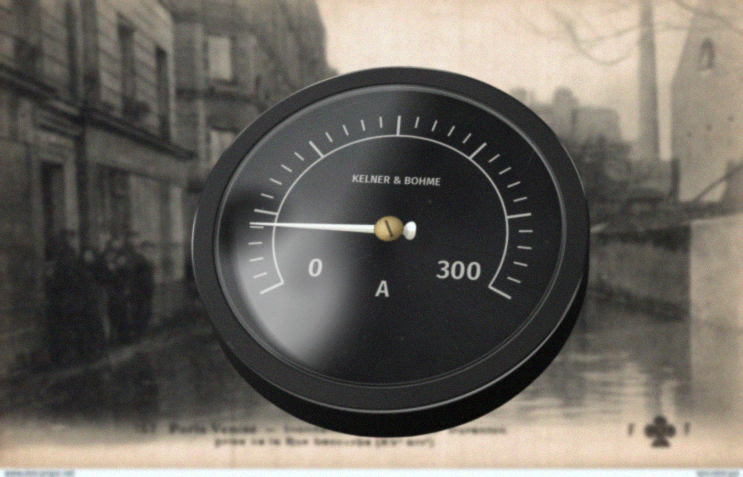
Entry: 40 A
